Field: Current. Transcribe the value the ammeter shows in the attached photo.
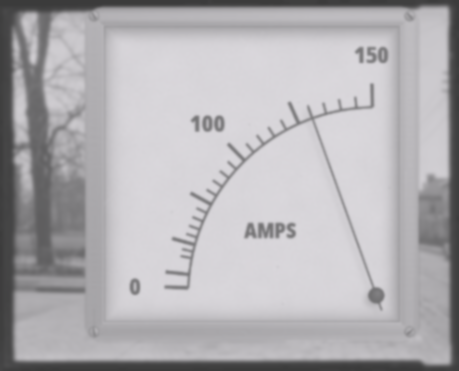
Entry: 130 A
